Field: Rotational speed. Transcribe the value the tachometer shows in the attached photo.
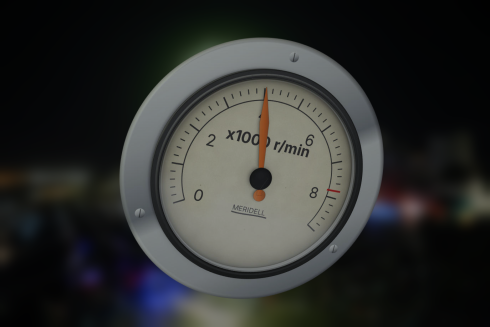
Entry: 4000 rpm
